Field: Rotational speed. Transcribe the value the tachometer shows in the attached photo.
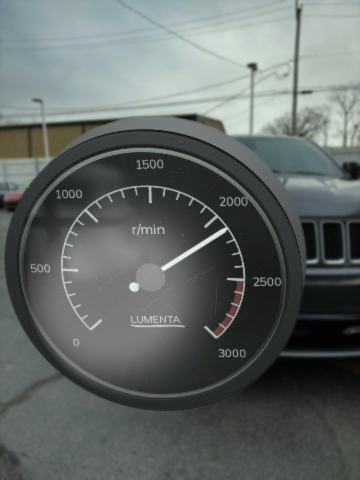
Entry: 2100 rpm
